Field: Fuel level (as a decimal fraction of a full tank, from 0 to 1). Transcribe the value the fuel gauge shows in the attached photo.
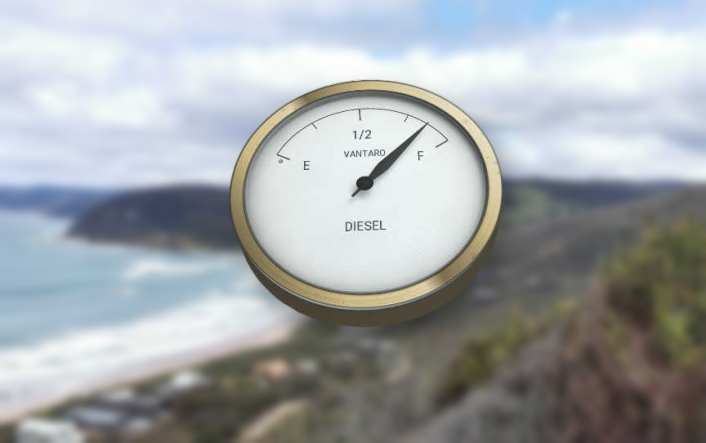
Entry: 0.875
